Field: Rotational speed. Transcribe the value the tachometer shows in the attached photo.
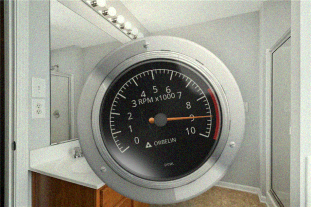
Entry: 9000 rpm
